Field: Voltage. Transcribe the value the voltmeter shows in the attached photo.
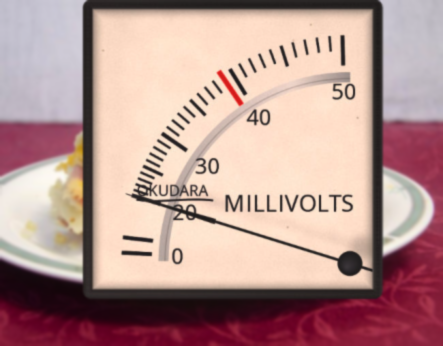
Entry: 20 mV
